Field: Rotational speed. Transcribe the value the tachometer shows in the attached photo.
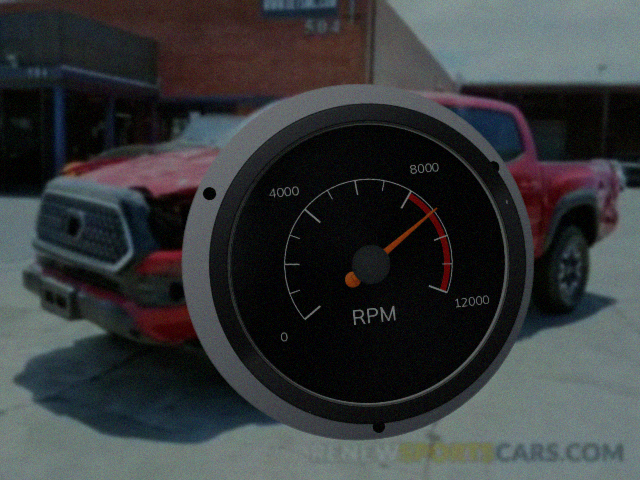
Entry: 9000 rpm
